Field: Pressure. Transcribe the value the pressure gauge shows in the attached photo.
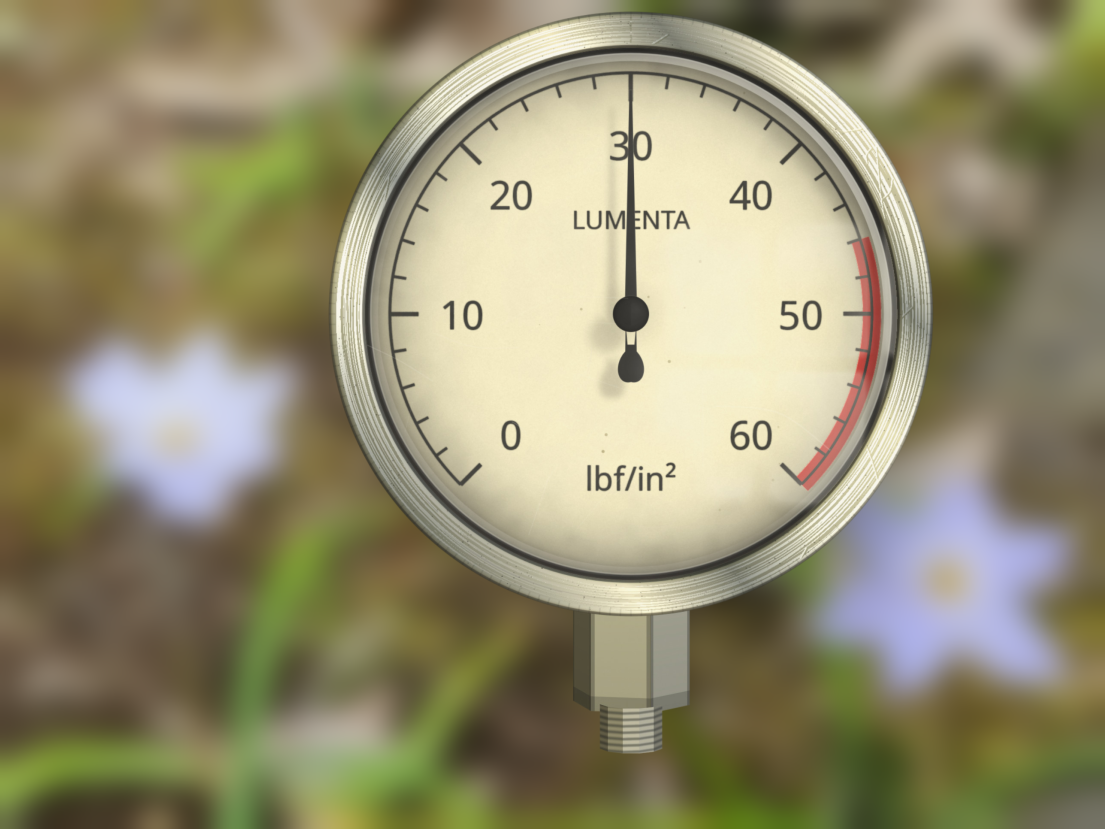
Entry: 30 psi
